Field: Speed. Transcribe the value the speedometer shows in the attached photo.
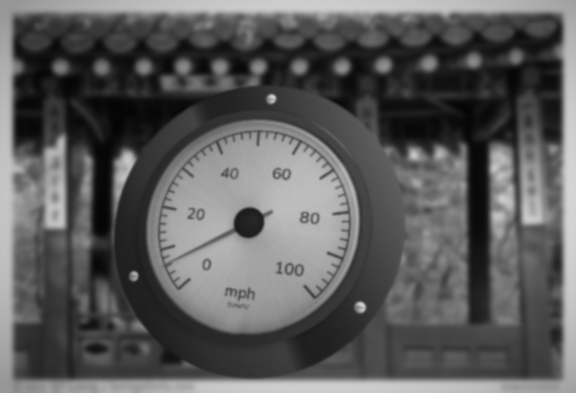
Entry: 6 mph
